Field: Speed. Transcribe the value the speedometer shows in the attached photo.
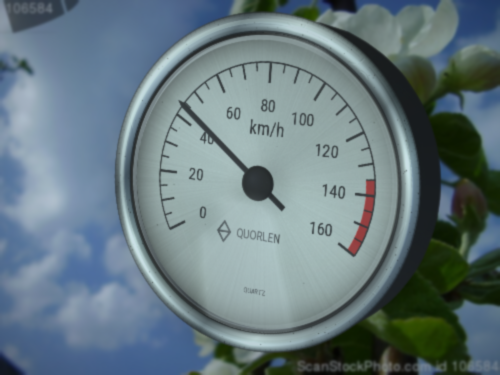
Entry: 45 km/h
